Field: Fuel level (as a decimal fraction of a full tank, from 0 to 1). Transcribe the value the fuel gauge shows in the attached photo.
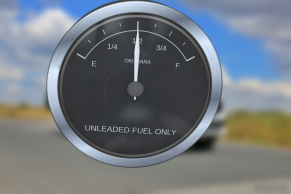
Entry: 0.5
